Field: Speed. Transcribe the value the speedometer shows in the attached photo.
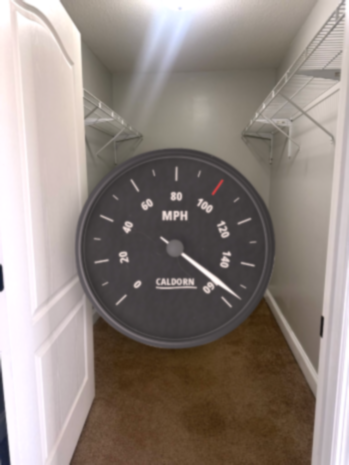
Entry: 155 mph
